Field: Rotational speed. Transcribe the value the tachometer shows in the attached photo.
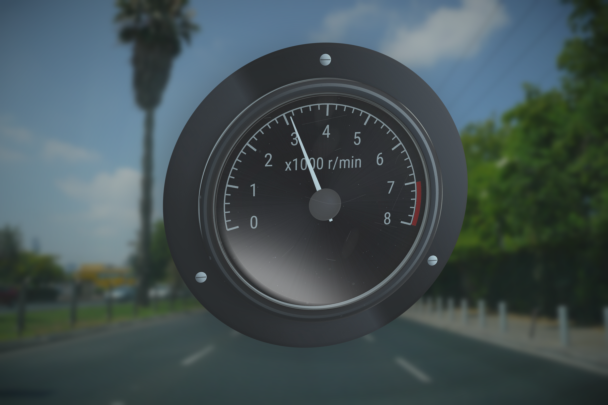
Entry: 3100 rpm
